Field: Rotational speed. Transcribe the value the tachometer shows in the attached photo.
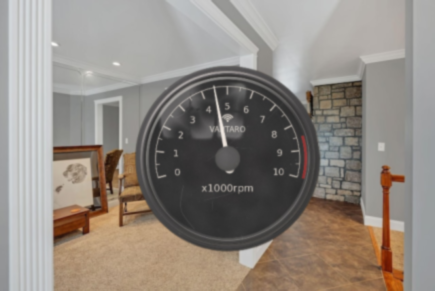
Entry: 4500 rpm
